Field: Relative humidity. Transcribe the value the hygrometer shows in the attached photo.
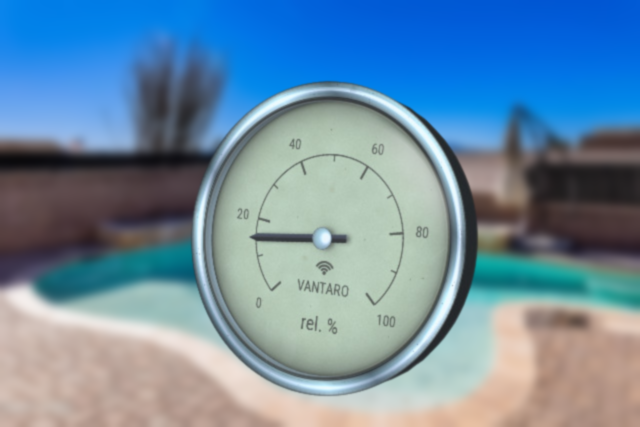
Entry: 15 %
